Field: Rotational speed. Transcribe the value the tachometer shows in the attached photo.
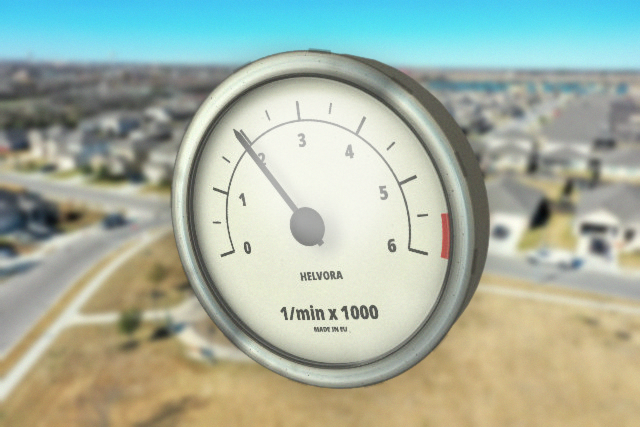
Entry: 2000 rpm
